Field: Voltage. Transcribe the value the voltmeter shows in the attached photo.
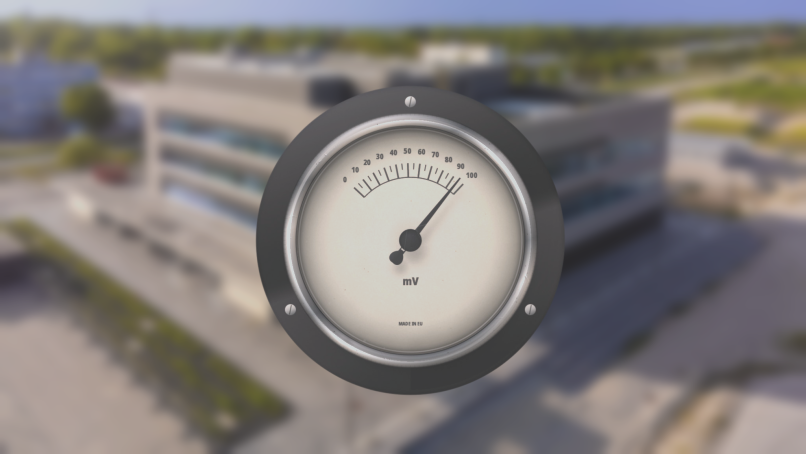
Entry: 95 mV
